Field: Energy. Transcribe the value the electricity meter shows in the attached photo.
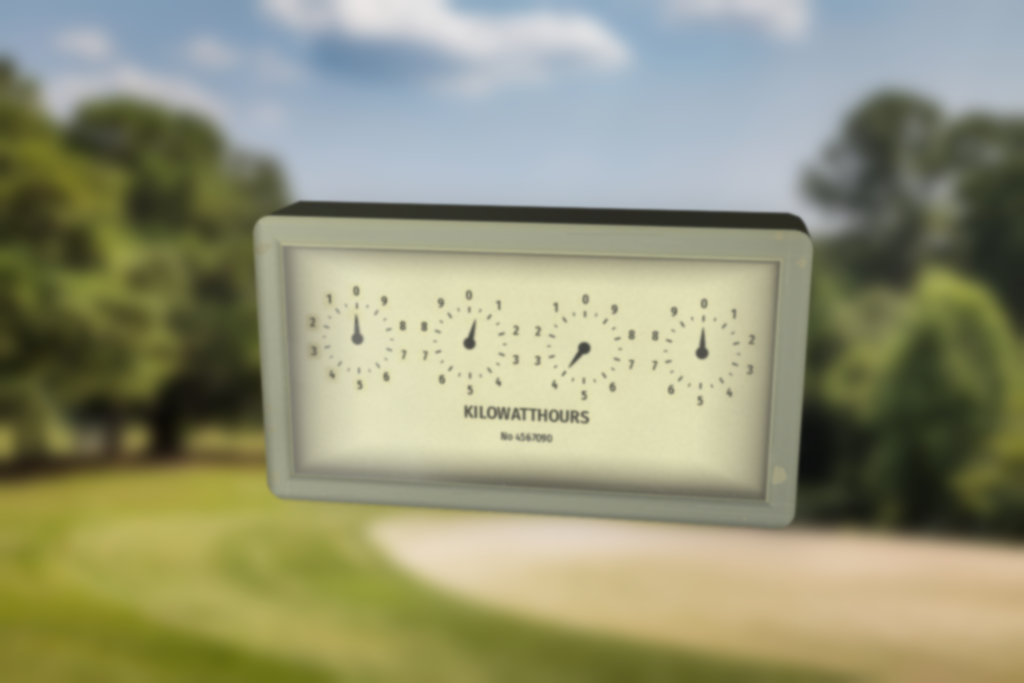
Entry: 40 kWh
